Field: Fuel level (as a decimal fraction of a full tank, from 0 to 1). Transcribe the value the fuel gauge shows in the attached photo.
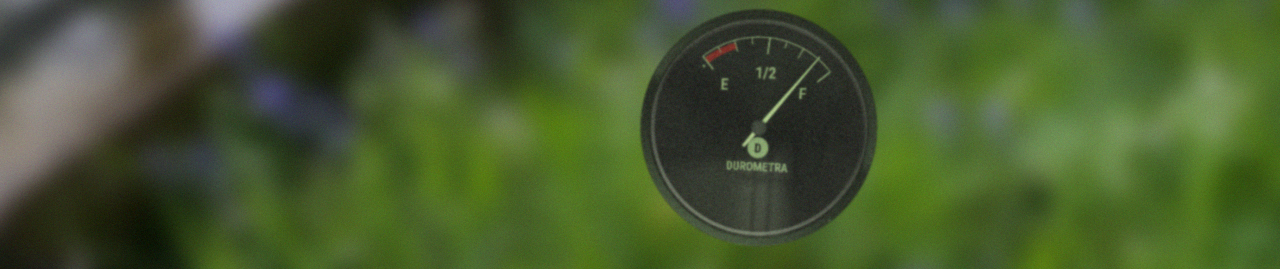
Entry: 0.875
